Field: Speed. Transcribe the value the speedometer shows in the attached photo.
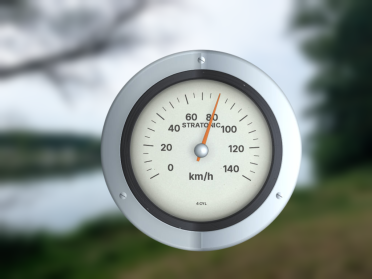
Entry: 80 km/h
